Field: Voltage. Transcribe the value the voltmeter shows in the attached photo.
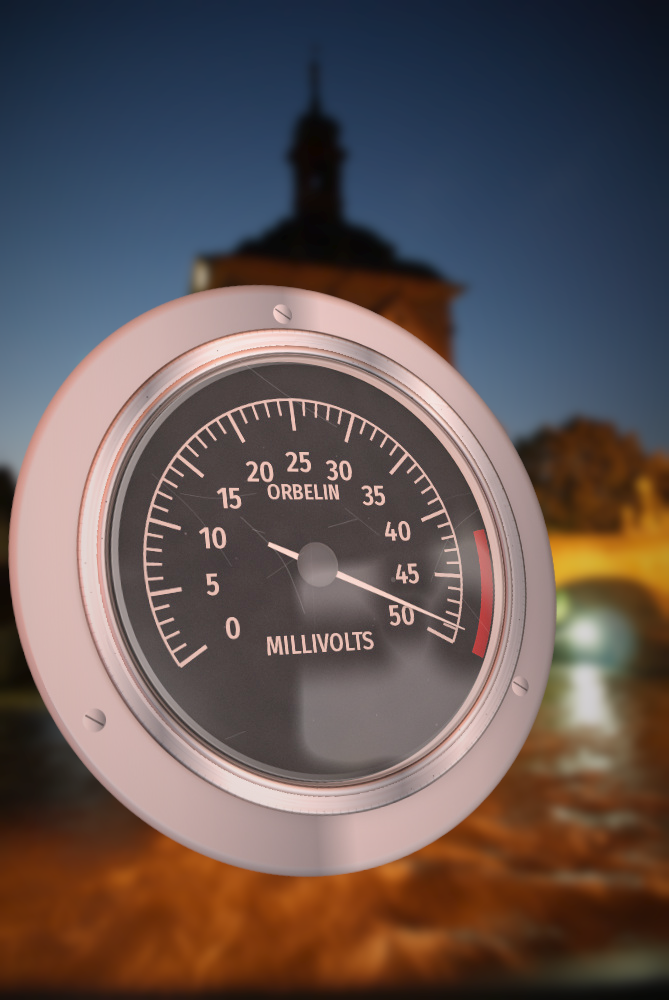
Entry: 49 mV
